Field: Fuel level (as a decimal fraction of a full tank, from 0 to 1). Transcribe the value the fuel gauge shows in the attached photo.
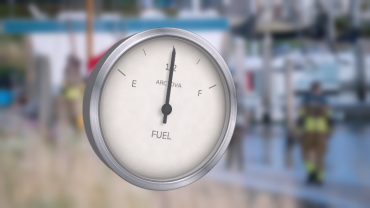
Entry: 0.5
